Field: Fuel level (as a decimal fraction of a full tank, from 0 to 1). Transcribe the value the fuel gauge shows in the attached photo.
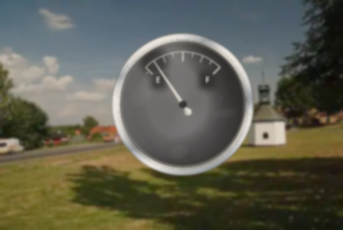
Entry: 0.125
